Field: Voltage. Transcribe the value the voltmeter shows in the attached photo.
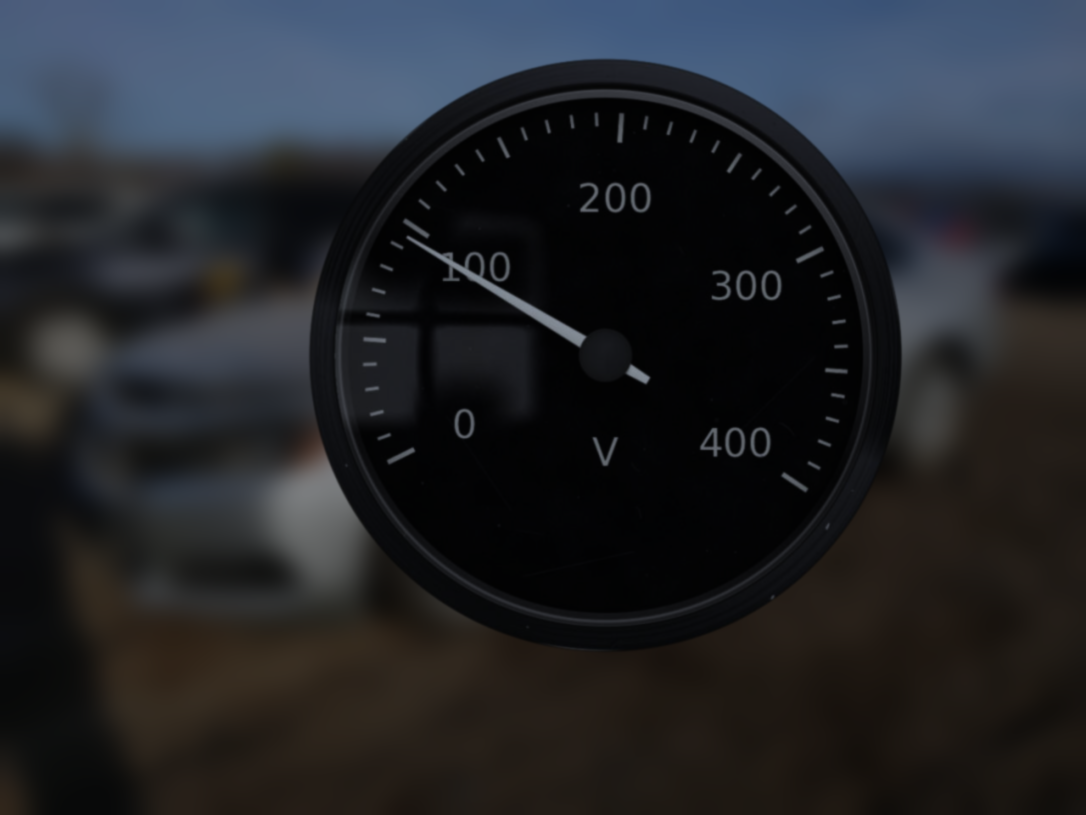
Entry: 95 V
